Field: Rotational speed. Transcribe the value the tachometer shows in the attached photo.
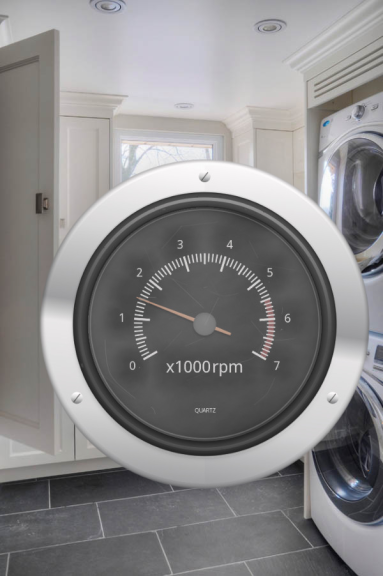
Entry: 1500 rpm
